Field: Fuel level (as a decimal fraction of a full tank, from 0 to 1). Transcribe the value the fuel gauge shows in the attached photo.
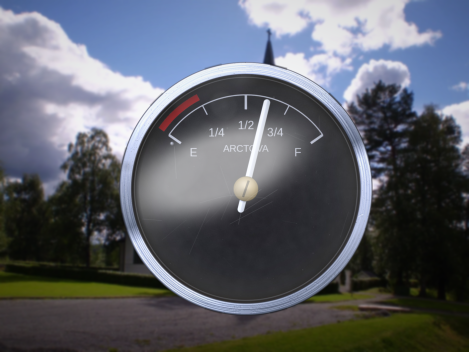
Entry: 0.625
